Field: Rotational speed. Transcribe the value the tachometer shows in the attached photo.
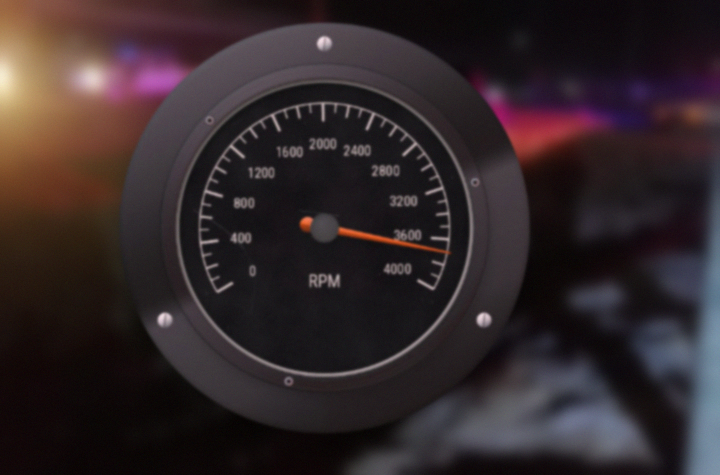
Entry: 3700 rpm
